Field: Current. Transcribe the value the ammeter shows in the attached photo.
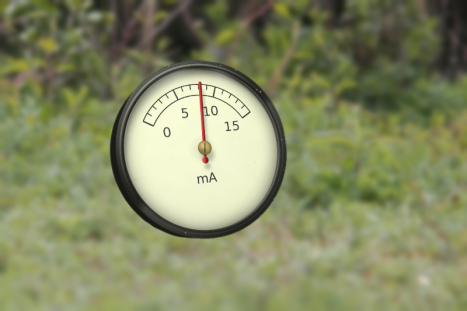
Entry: 8 mA
